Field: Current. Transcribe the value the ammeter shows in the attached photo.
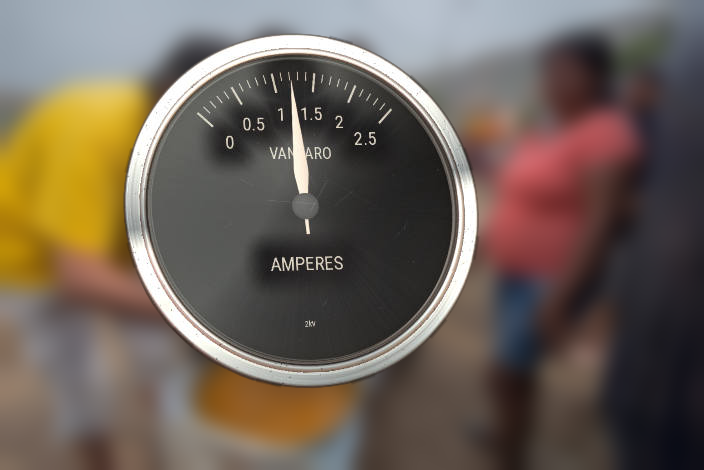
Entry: 1.2 A
